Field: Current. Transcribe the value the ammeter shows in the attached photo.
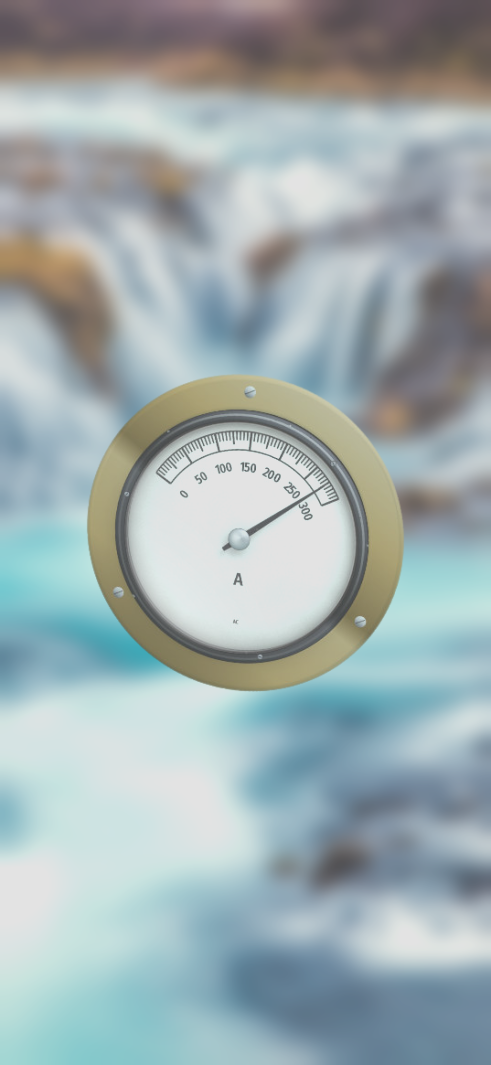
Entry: 275 A
